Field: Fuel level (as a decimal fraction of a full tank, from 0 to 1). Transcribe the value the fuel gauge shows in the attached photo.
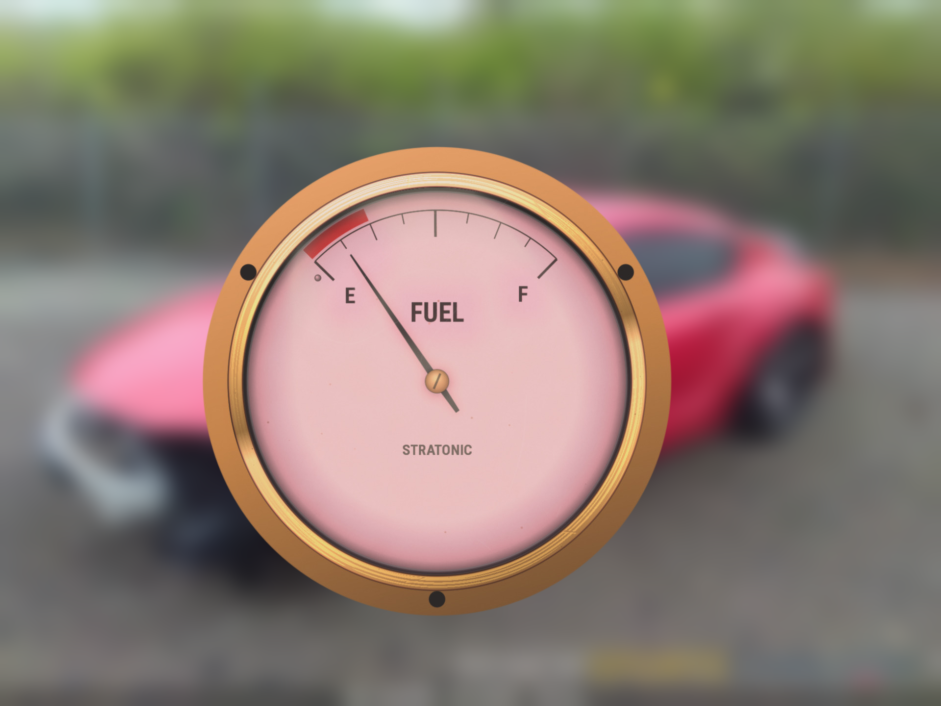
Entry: 0.125
